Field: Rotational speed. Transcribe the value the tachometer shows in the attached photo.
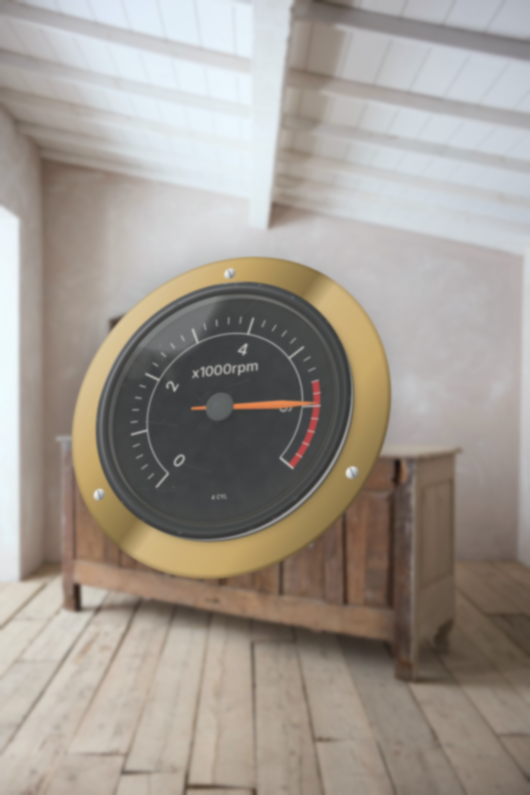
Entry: 6000 rpm
